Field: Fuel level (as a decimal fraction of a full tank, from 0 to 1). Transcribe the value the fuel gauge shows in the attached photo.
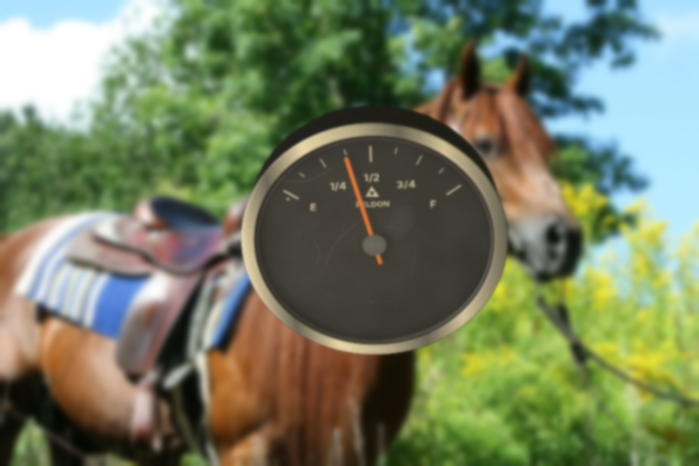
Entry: 0.375
